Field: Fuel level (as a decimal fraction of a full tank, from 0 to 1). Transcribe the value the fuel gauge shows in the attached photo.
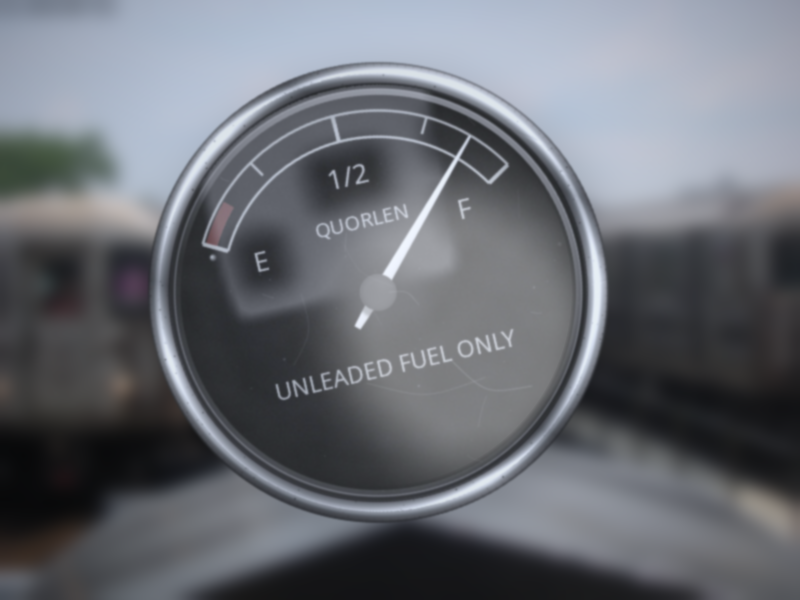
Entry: 0.875
